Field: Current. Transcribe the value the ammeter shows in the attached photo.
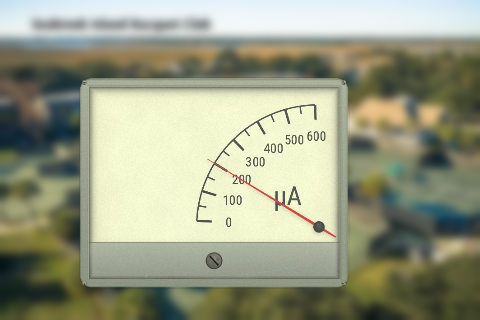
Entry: 200 µA
